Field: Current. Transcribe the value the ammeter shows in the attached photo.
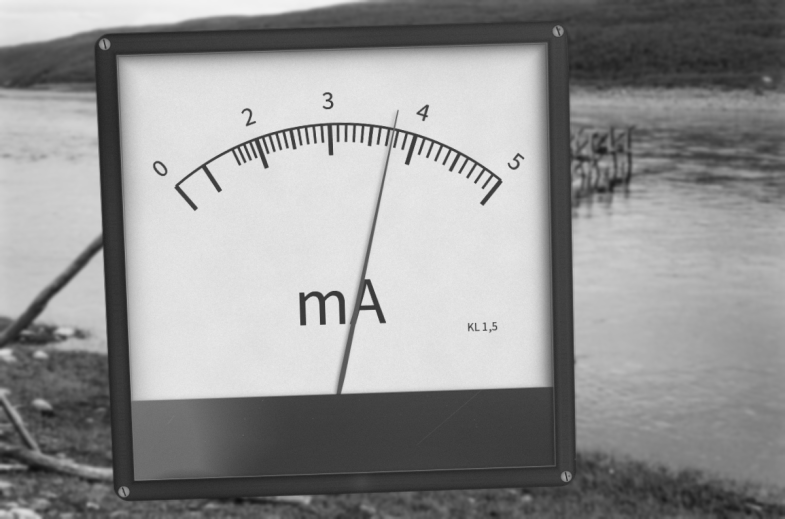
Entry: 3.75 mA
